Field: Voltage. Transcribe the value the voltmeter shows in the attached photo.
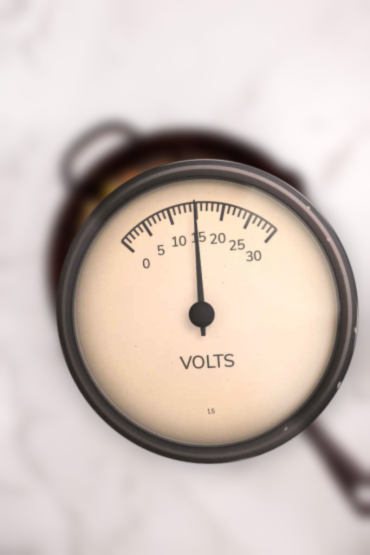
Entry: 15 V
